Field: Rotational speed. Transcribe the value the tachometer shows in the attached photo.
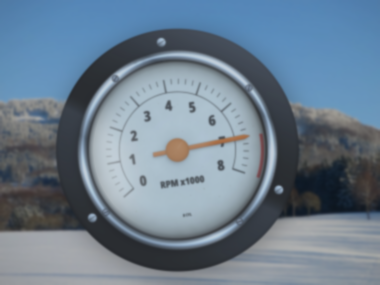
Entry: 7000 rpm
